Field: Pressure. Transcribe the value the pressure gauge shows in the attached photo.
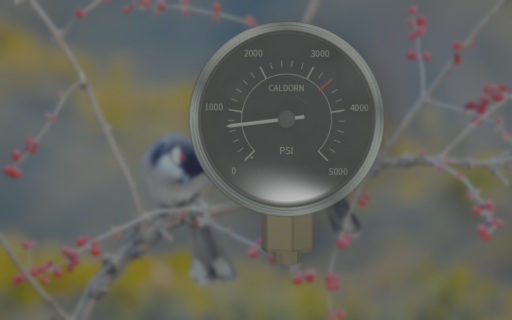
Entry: 700 psi
